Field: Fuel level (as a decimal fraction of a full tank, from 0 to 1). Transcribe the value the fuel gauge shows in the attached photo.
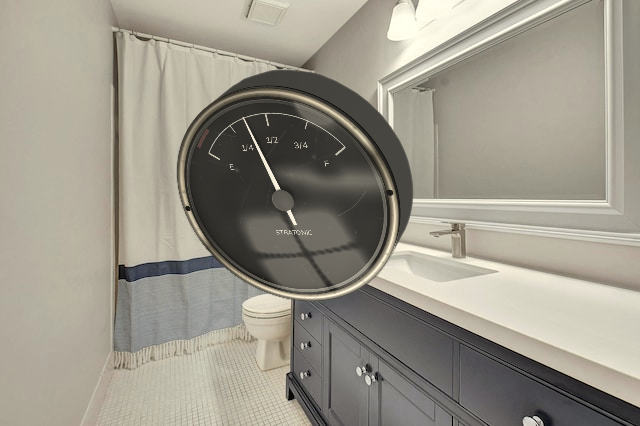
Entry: 0.375
